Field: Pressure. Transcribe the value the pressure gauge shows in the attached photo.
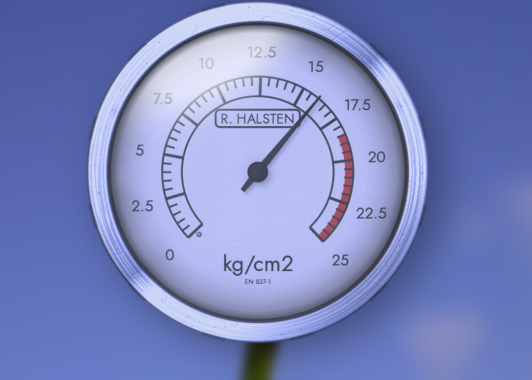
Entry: 16 kg/cm²
